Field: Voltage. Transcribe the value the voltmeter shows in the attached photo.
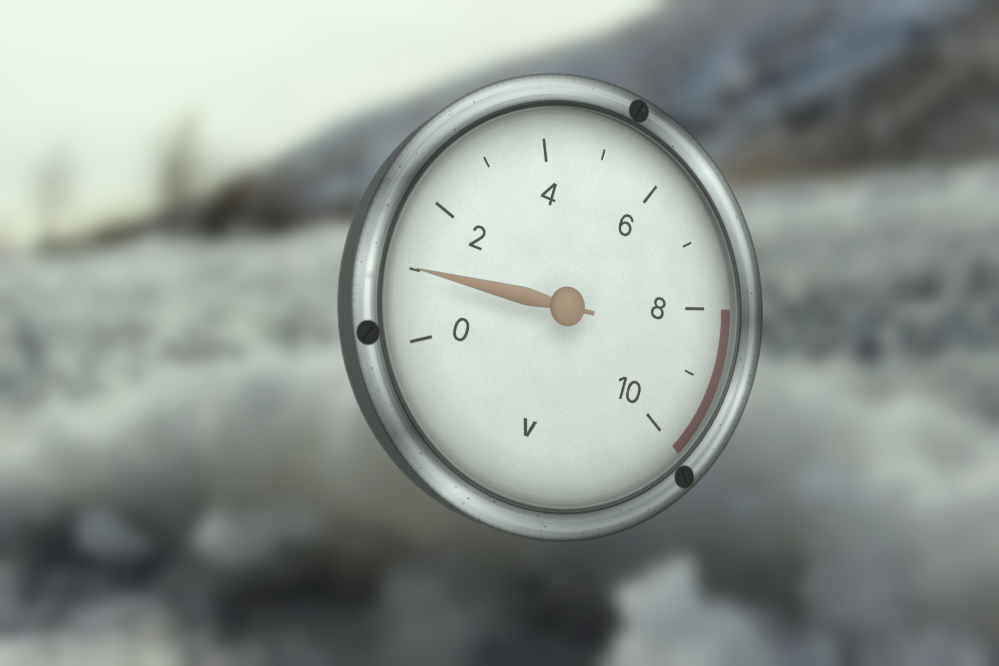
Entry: 1 V
